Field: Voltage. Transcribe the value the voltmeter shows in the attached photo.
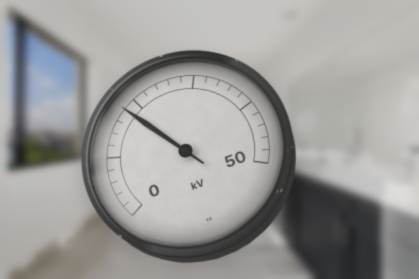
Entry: 18 kV
